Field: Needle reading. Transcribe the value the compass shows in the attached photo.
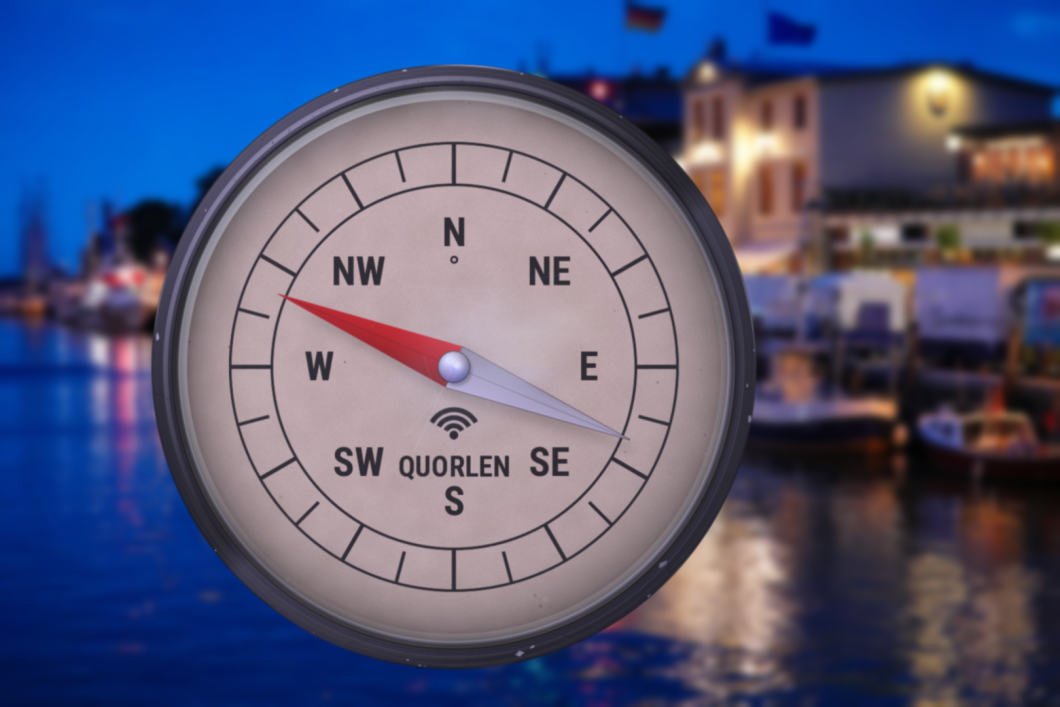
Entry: 292.5 °
